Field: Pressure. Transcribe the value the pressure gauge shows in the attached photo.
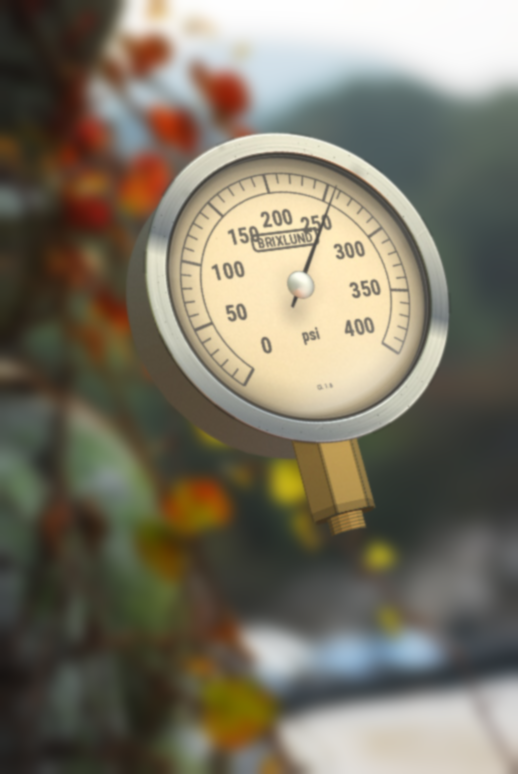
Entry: 255 psi
